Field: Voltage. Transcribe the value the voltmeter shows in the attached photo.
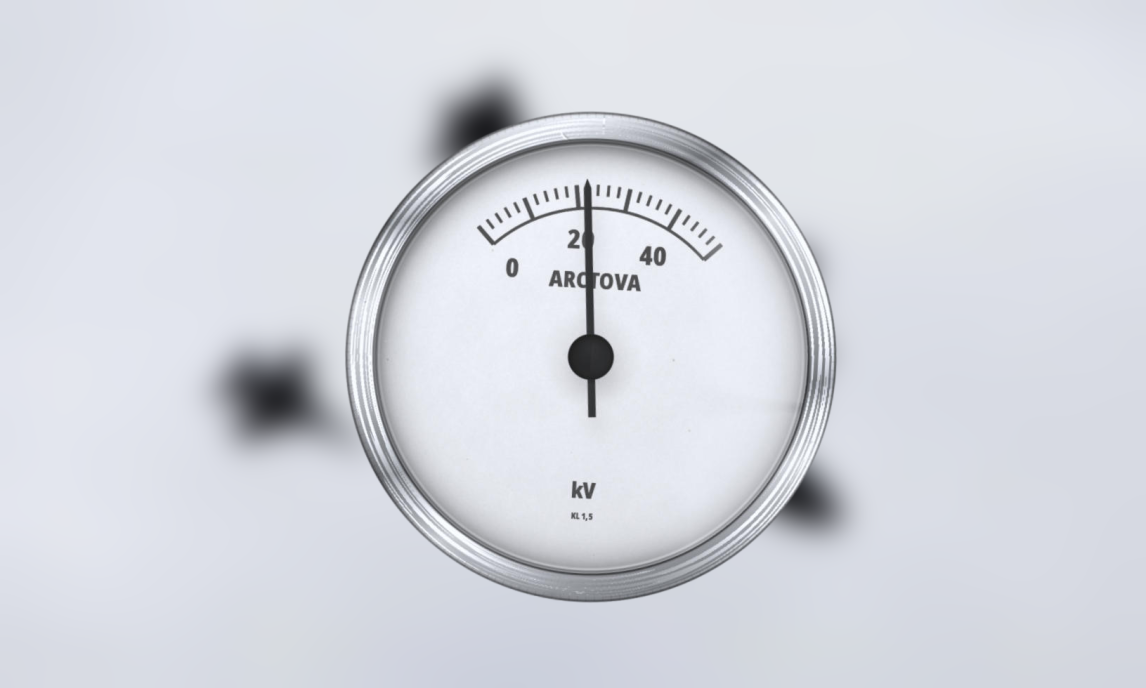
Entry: 22 kV
